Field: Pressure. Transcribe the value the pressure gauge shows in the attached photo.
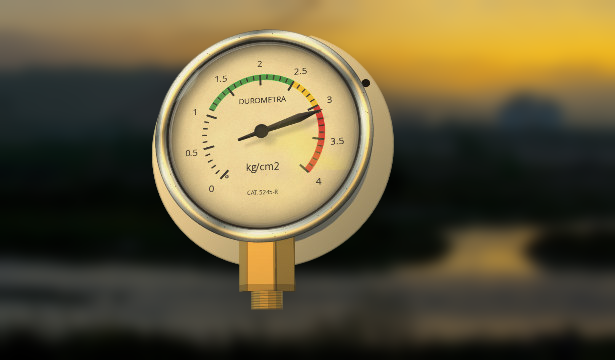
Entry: 3.1 kg/cm²
